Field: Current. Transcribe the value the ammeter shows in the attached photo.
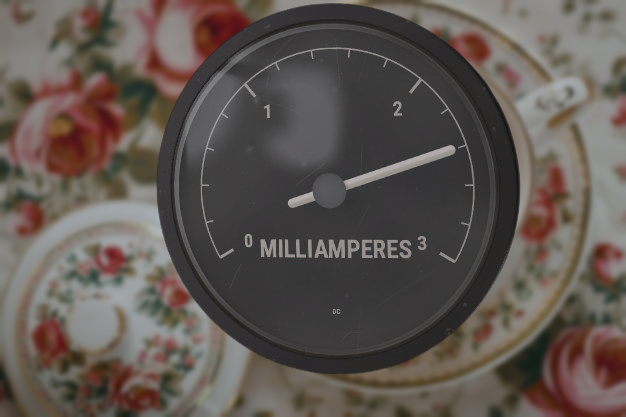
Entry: 2.4 mA
